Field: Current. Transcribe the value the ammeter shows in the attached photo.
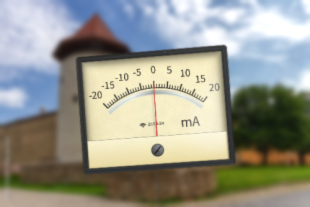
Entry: 0 mA
